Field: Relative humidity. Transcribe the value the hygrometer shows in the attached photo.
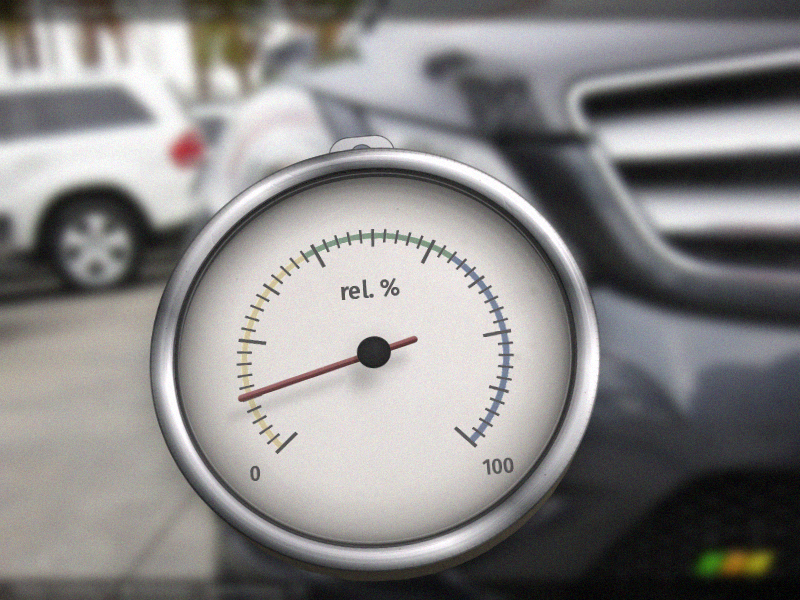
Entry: 10 %
